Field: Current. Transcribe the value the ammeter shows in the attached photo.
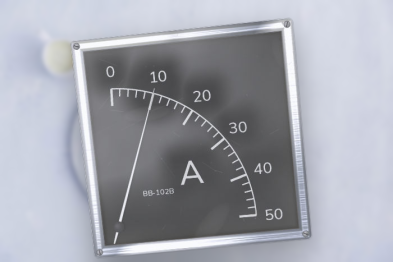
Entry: 10 A
